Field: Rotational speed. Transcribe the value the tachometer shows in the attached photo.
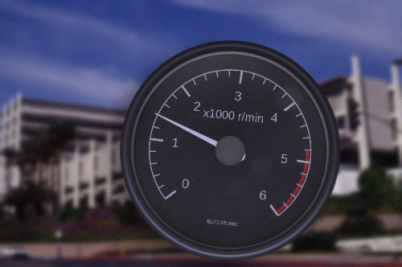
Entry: 1400 rpm
